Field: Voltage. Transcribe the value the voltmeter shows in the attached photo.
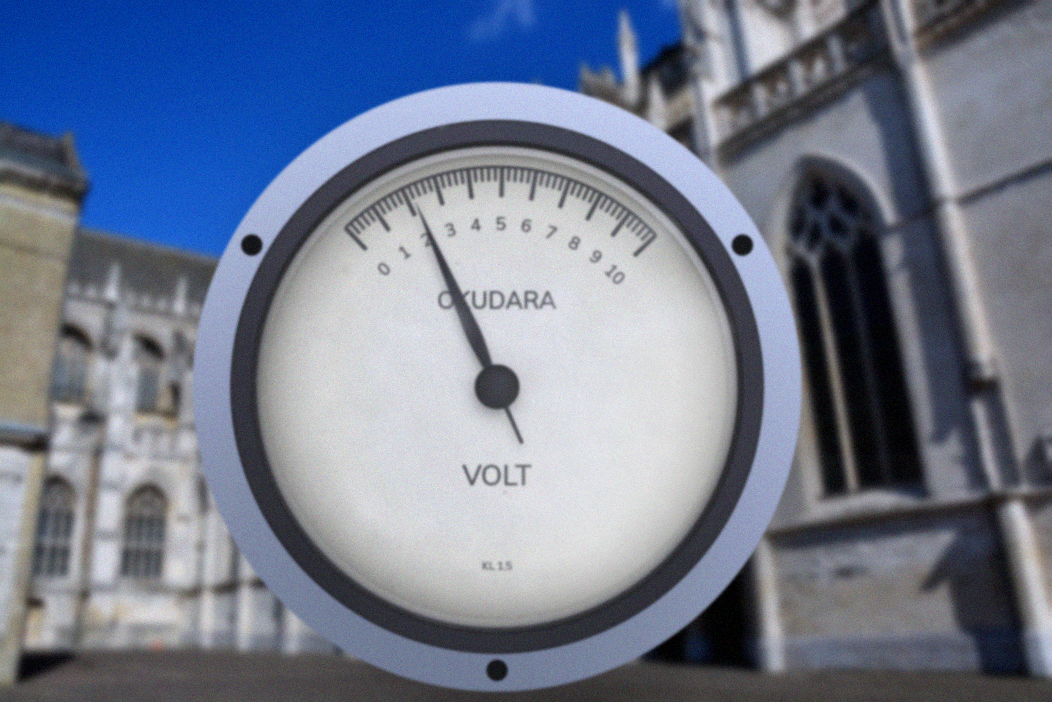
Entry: 2.2 V
